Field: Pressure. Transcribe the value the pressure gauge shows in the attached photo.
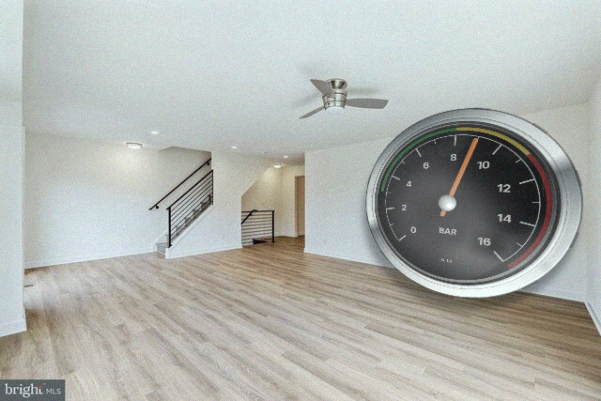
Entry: 9 bar
